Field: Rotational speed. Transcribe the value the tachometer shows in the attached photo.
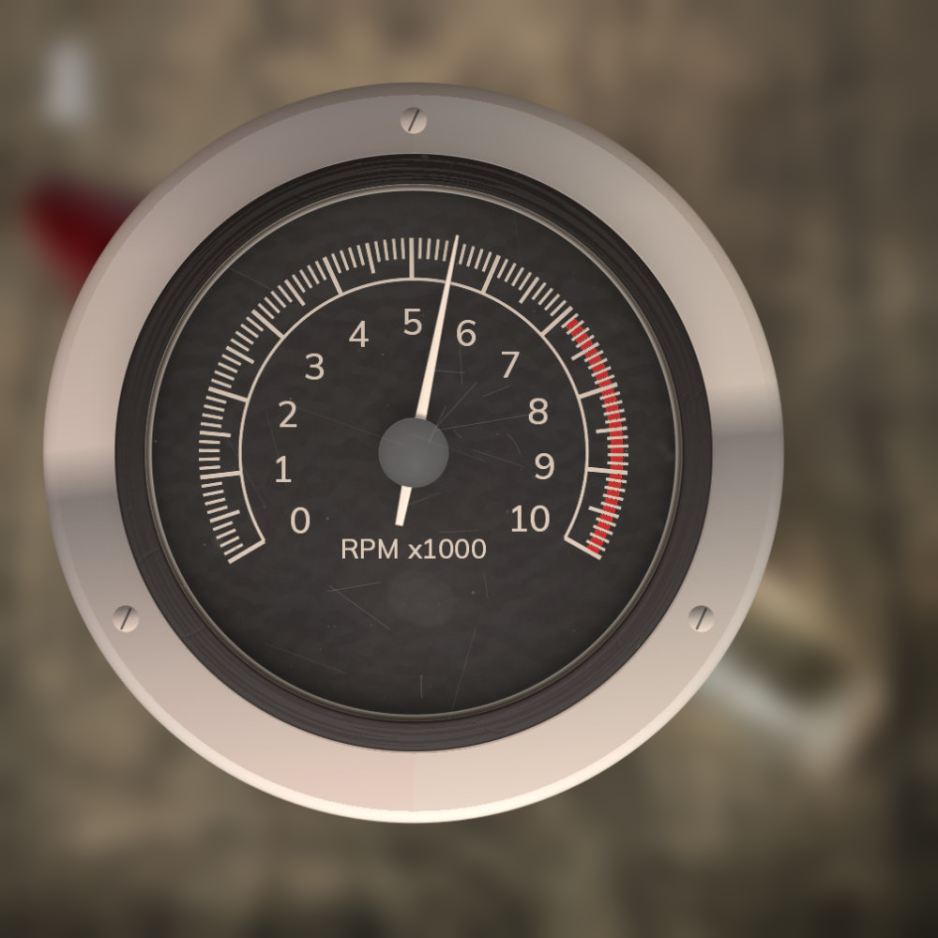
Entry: 5500 rpm
